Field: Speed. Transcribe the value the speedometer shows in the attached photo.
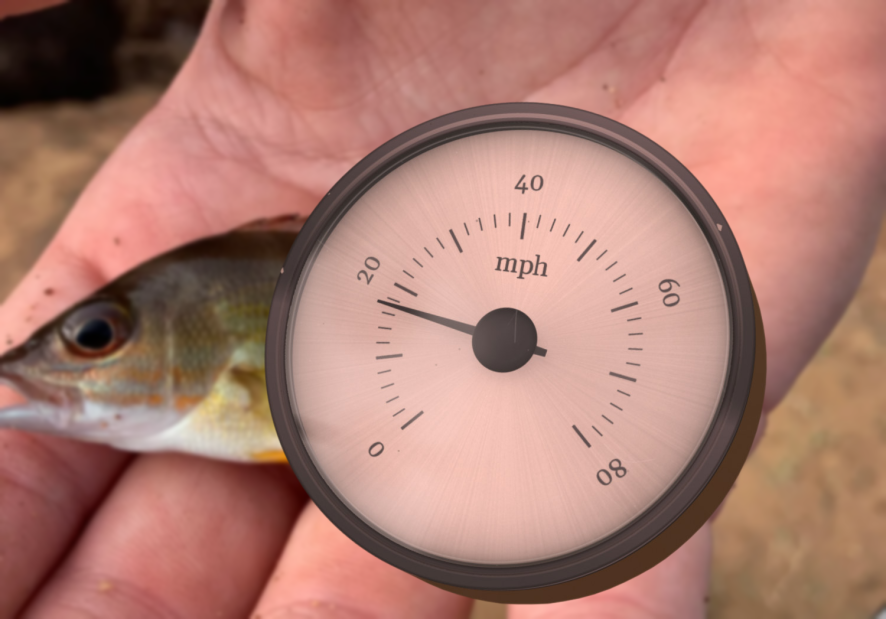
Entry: 17 mph
